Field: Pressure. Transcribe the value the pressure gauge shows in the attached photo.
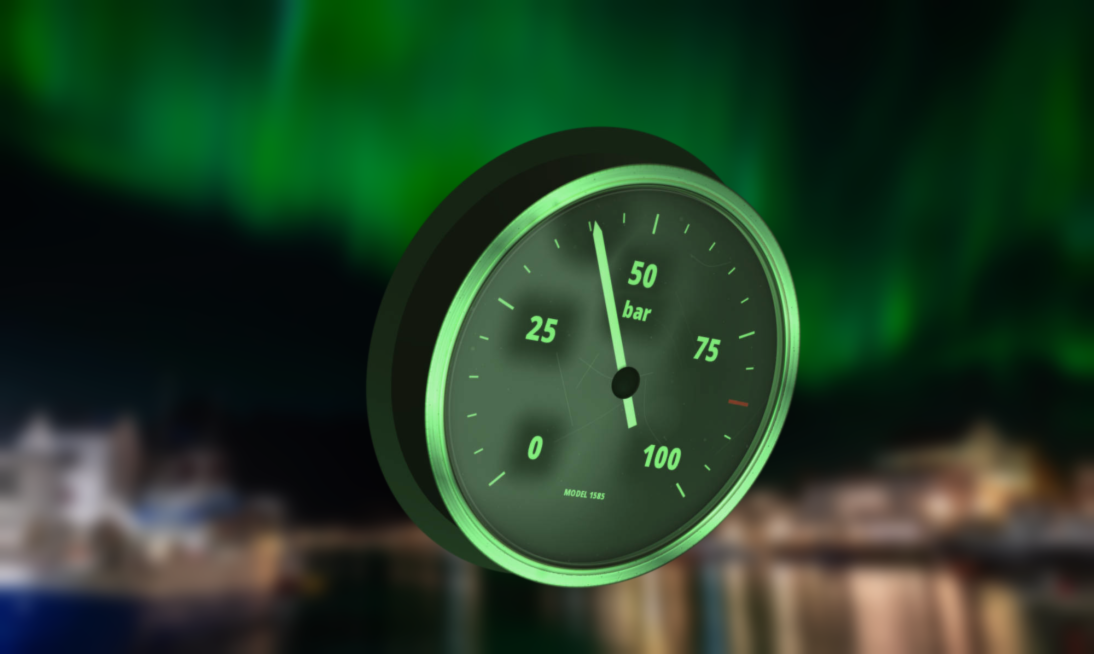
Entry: 40 bar
